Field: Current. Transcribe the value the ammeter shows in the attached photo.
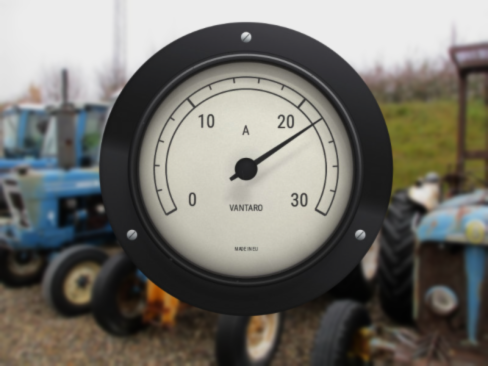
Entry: 22 A
